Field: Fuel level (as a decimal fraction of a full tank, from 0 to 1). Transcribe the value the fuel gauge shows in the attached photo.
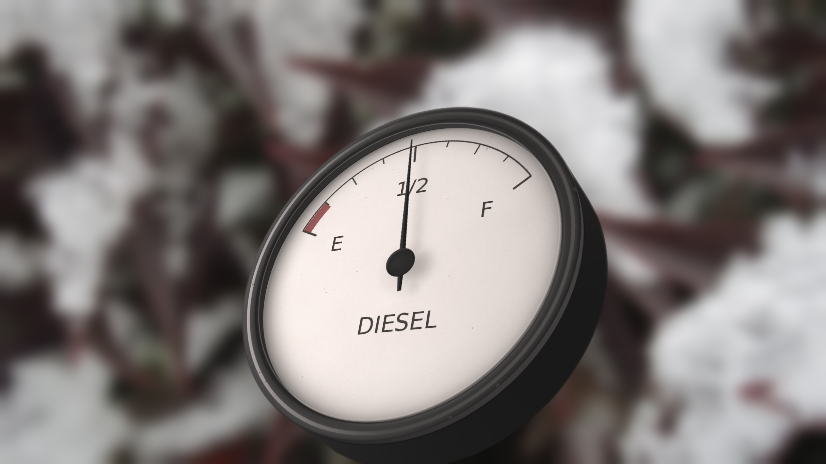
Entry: 0.5
